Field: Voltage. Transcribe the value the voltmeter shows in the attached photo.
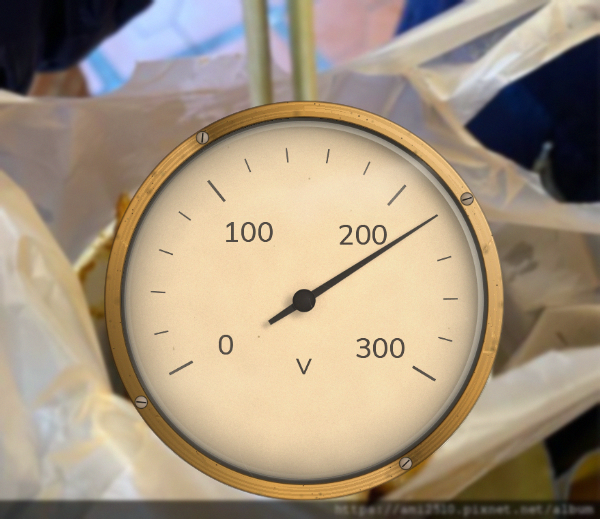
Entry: 220 V
